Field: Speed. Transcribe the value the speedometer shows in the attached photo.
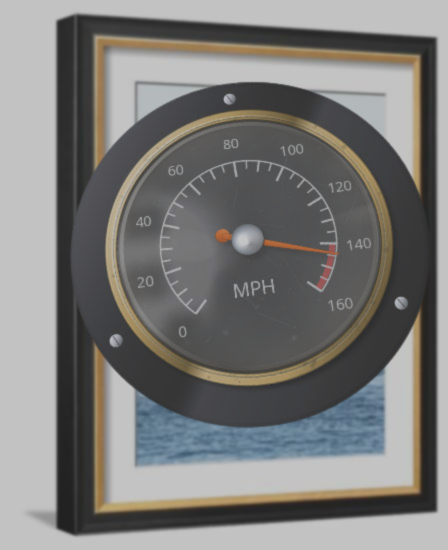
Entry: 145 mph
